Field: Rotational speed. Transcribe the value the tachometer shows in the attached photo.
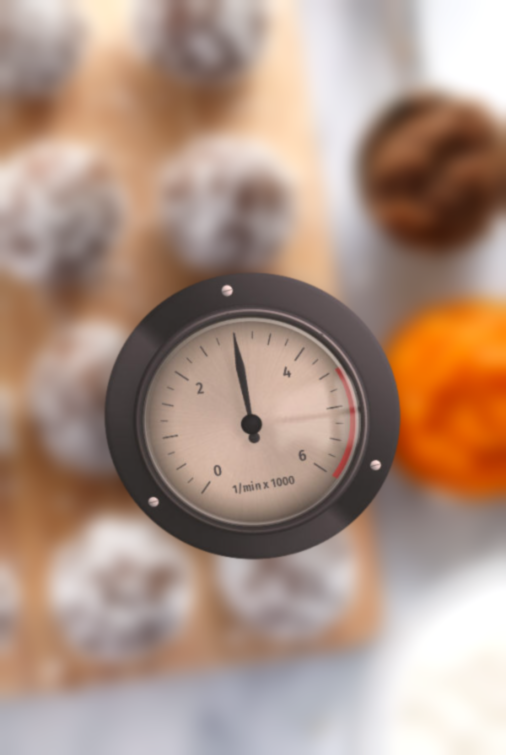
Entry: 3000 rpm
